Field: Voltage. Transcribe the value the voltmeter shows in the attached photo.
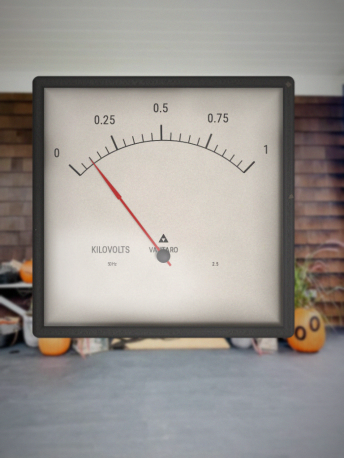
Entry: 0.1 kV
